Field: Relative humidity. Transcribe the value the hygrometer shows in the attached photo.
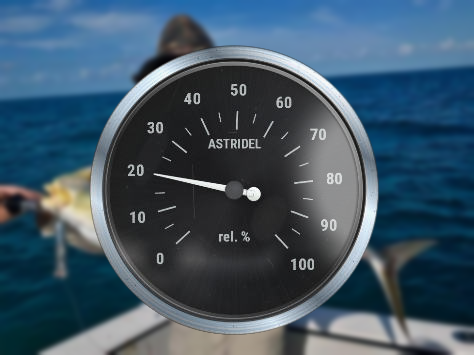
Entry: 20 %
